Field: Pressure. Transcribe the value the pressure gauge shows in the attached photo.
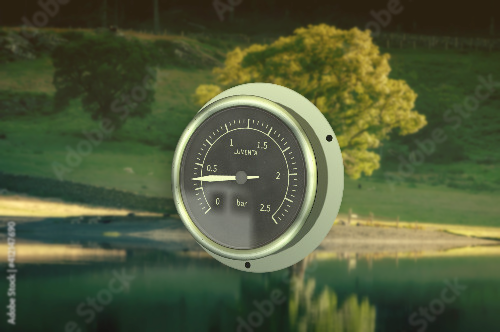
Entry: 0.35 bar
